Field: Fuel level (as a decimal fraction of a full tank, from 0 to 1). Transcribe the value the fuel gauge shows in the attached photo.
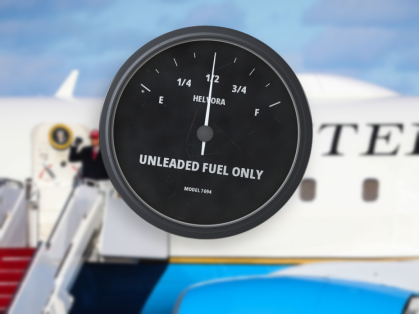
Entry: 0.5
